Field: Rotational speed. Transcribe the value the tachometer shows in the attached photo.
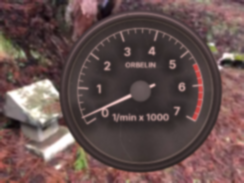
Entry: 200 rpm
